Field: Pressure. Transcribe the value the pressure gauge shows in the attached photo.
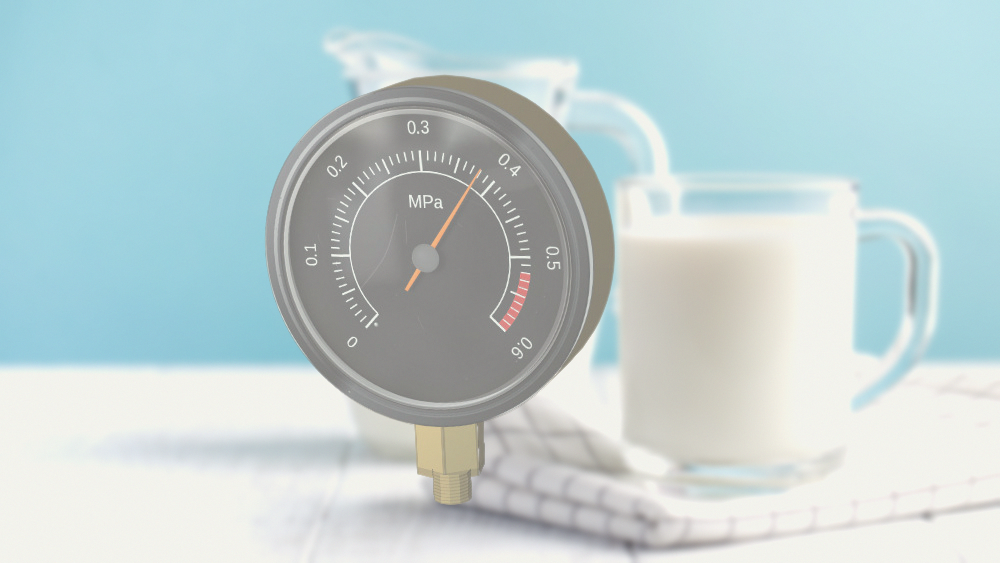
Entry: 0.38 MPa
